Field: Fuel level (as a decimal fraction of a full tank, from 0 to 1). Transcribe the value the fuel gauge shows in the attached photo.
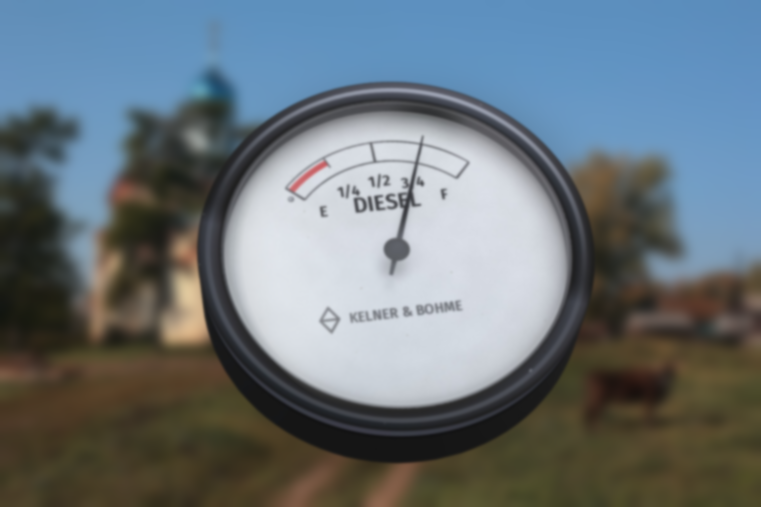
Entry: 0.75
